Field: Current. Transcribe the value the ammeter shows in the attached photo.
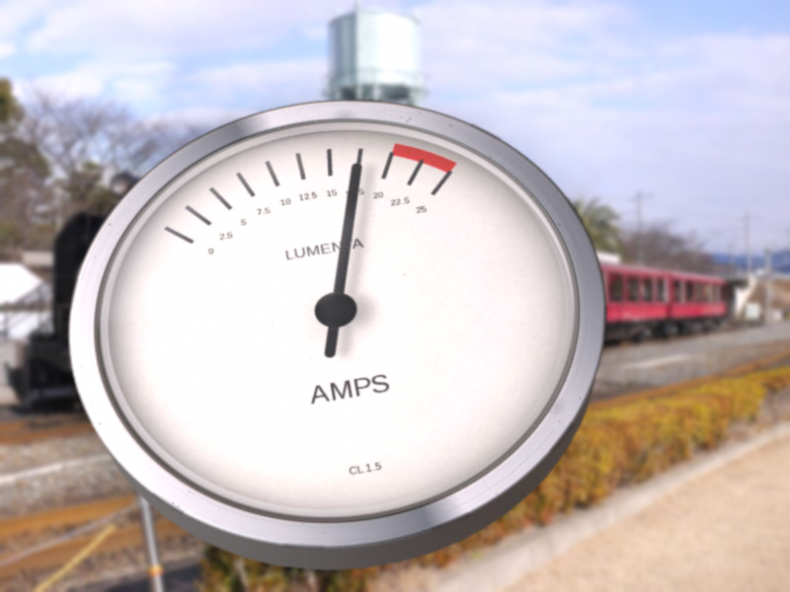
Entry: 17.5 A
